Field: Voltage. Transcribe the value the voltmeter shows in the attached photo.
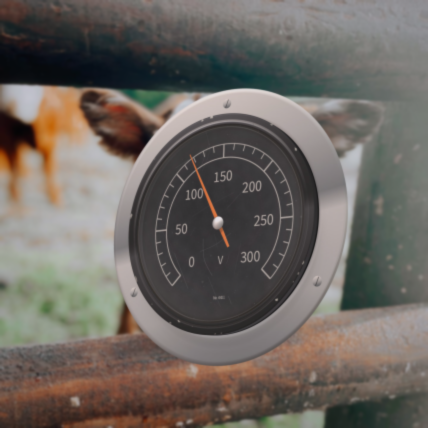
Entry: 120 V
